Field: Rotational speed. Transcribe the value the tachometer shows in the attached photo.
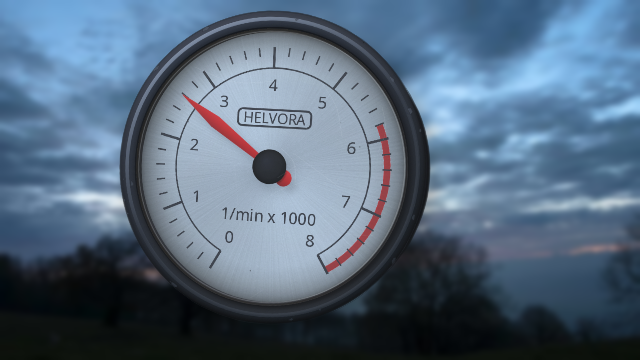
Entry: 2600 rpm
